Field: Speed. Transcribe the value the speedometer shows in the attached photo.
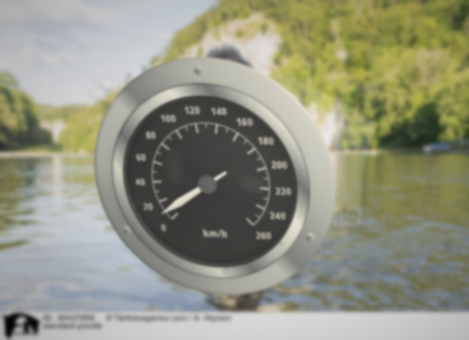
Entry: 10 km/h
